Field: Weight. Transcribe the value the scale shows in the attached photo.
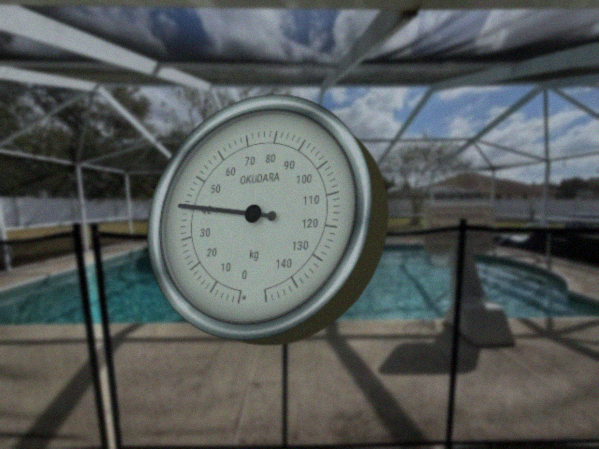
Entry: 40 kg
